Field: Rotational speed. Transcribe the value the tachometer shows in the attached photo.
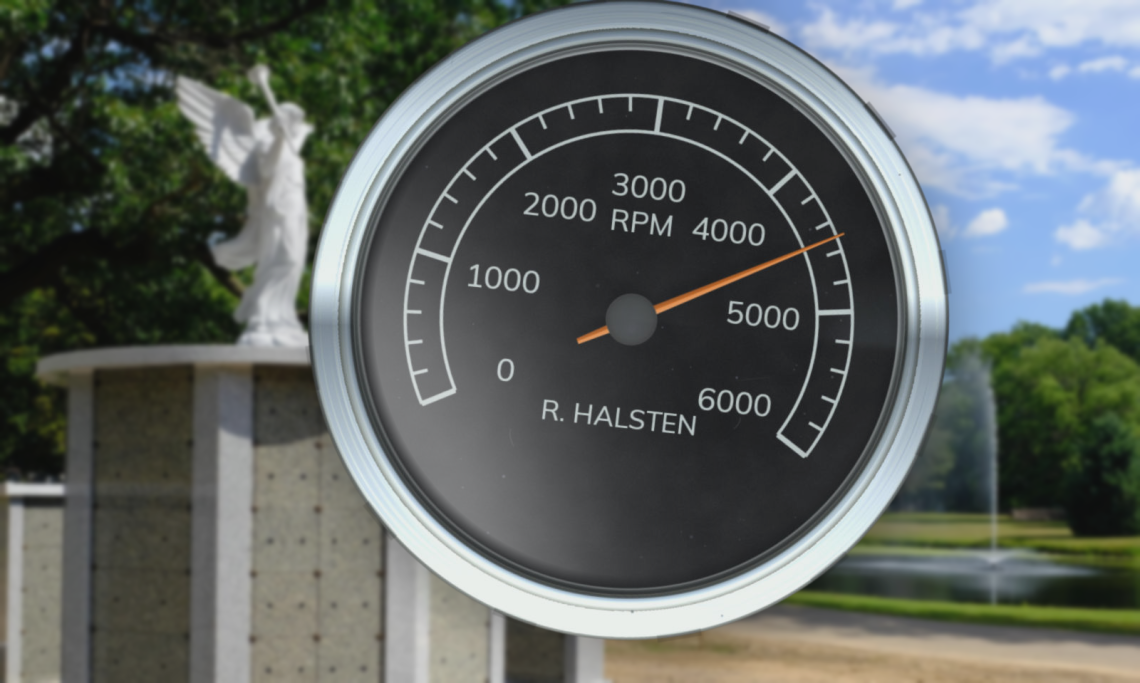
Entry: 4500 rpm
